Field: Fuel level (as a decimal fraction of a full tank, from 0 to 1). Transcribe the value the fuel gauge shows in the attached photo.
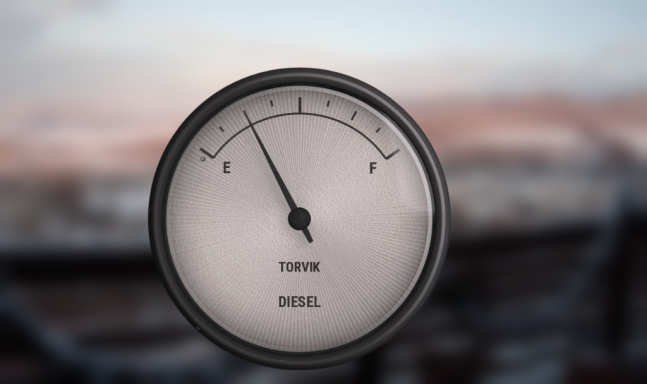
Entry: 0.25
